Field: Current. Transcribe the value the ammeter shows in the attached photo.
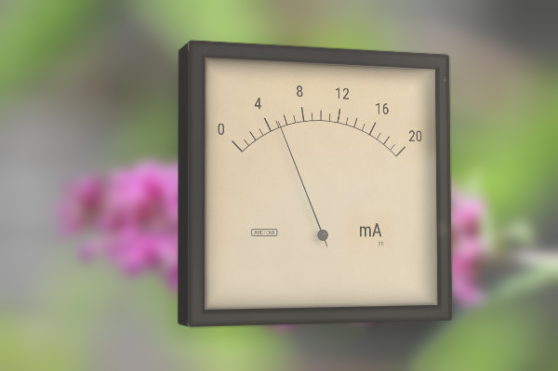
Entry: 5 mA
